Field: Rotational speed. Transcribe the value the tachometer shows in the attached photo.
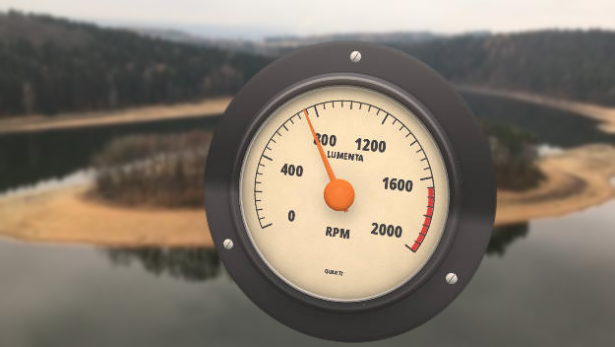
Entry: 750 rpm
